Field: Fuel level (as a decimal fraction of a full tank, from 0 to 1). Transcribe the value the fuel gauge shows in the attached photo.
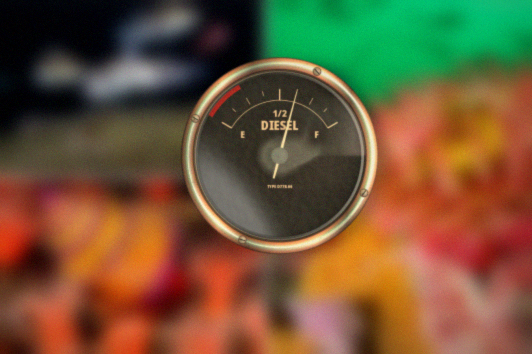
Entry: 0.625
